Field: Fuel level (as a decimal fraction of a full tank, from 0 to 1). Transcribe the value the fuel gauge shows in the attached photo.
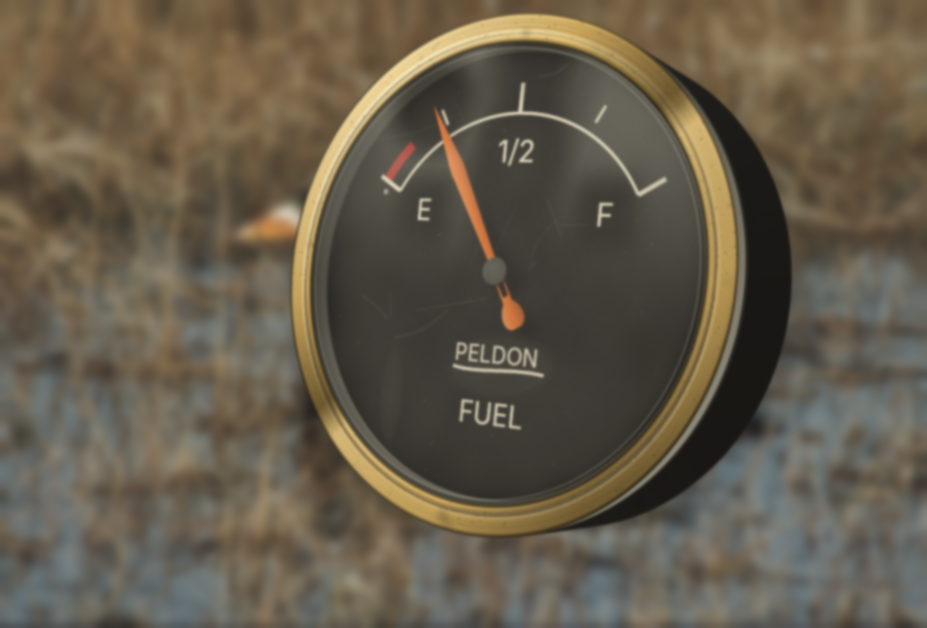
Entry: 0.25
